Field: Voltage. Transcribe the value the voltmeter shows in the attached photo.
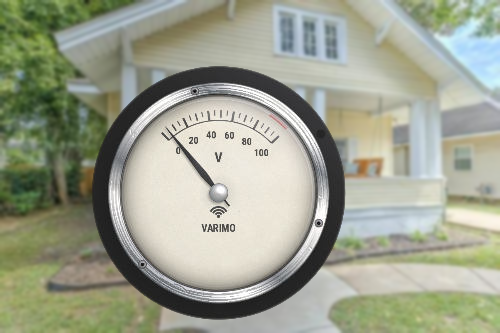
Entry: 5 V
